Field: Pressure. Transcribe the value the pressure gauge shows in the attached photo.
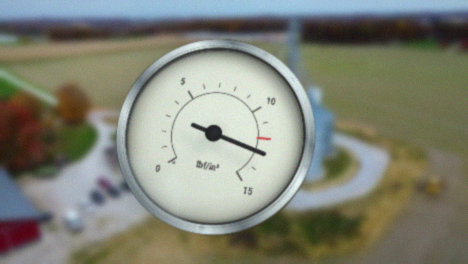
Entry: 13 psi
